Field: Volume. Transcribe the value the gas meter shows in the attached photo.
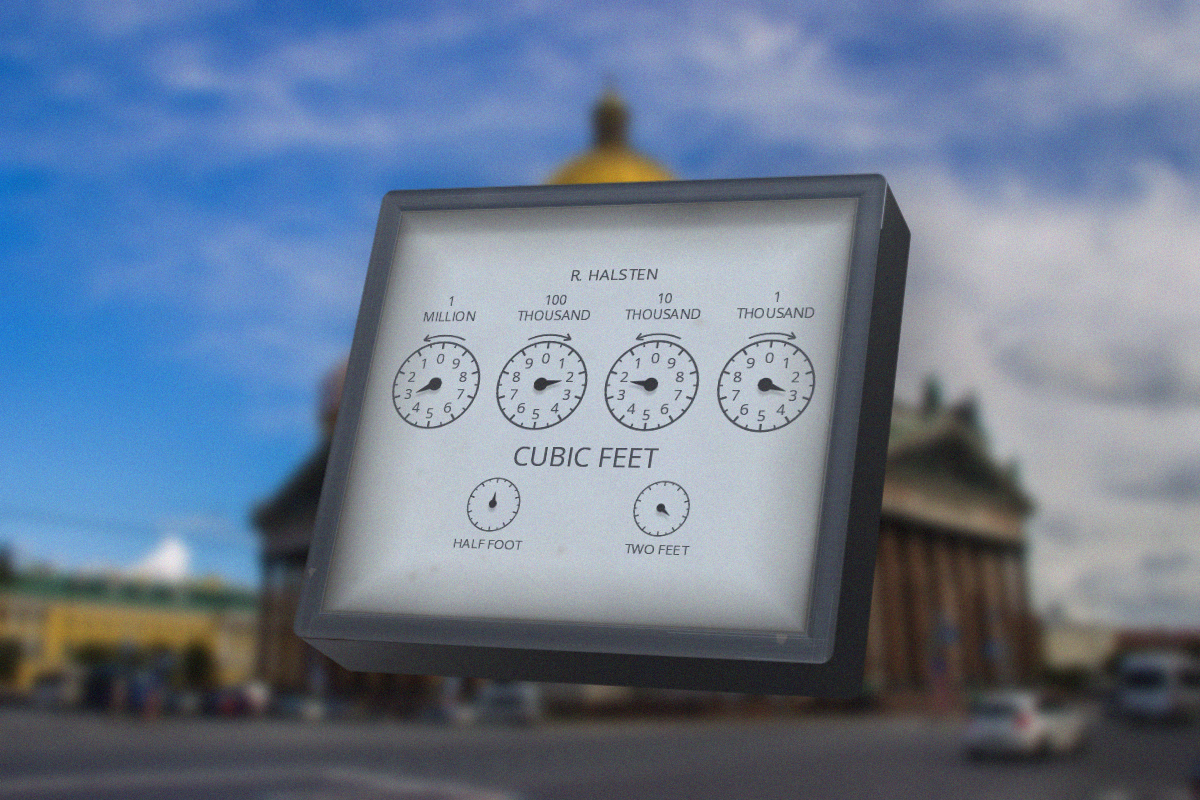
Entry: 322300 ft³
